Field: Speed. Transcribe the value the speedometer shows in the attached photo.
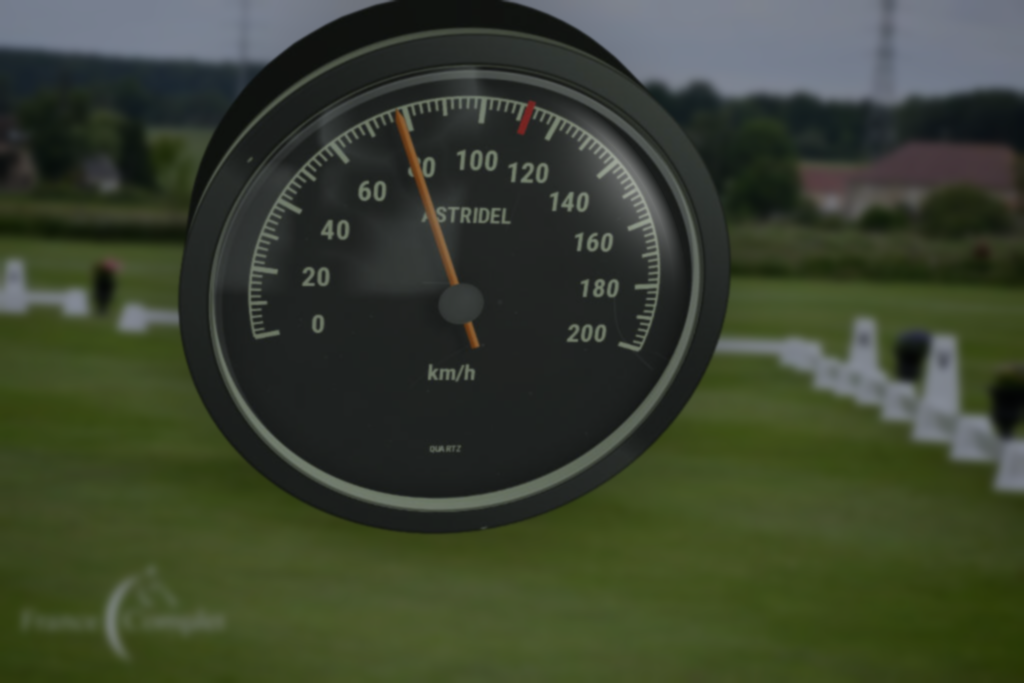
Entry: 78 km/h
